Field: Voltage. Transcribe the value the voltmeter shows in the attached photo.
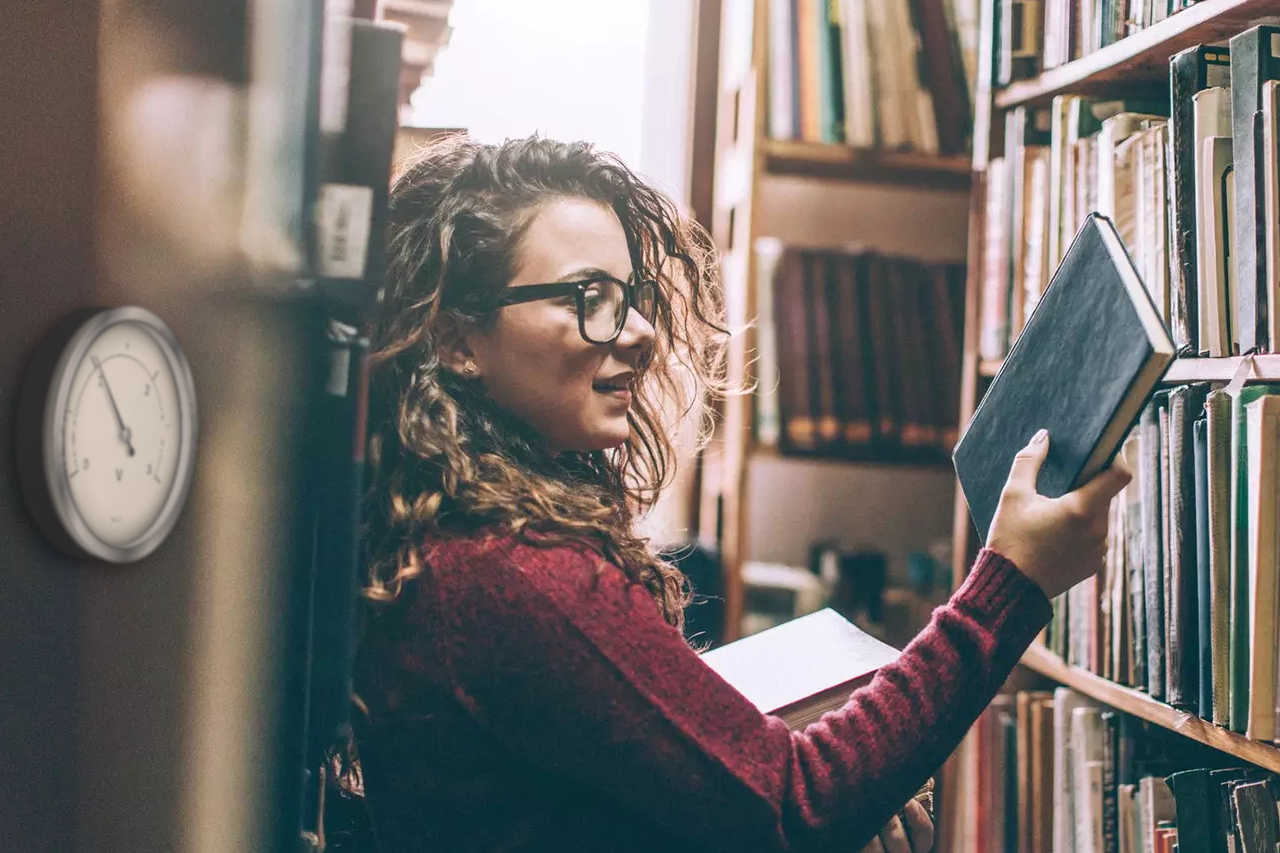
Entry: 1 V
